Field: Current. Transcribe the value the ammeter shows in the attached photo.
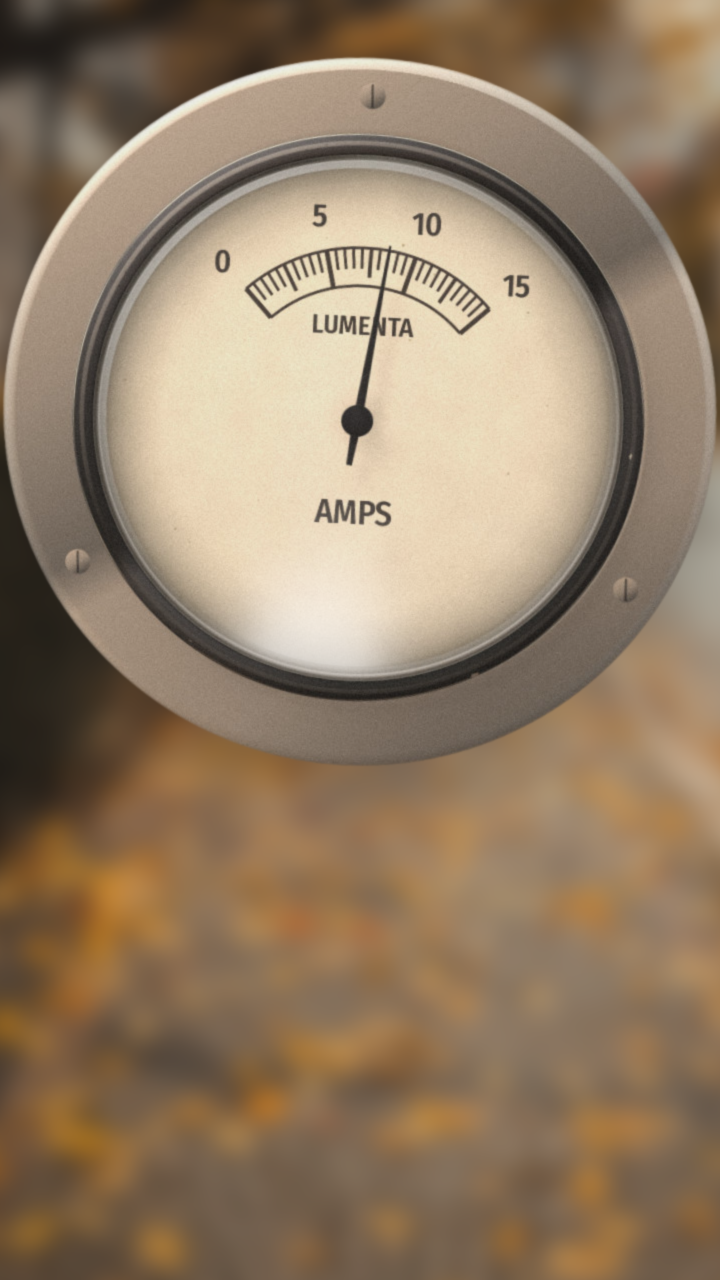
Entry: 8.5 A
